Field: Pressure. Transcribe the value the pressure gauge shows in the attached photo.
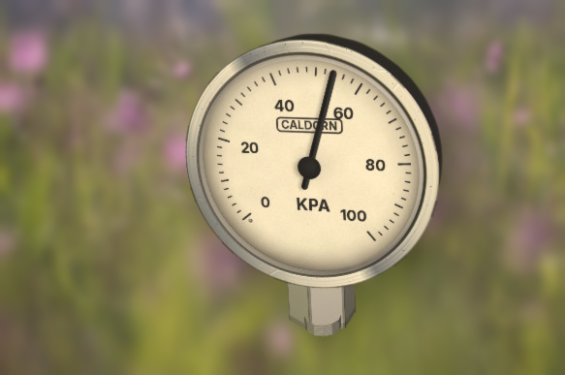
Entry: 54 kPa
